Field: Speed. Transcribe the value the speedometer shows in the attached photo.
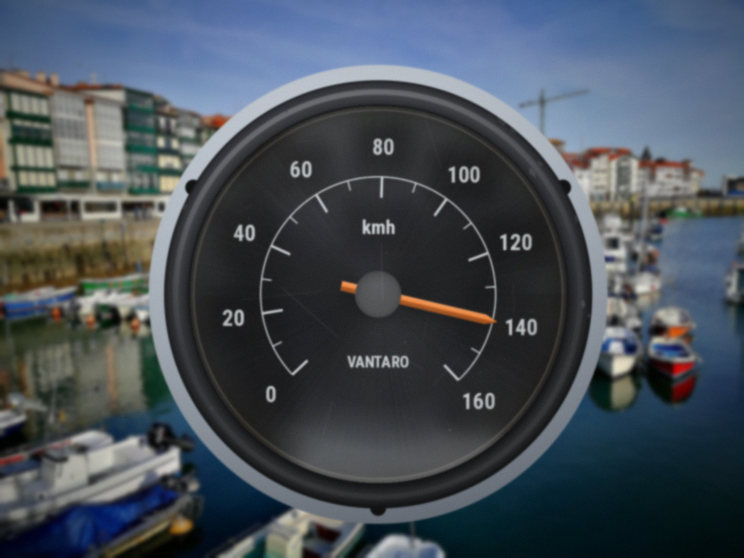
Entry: 140 km/h
